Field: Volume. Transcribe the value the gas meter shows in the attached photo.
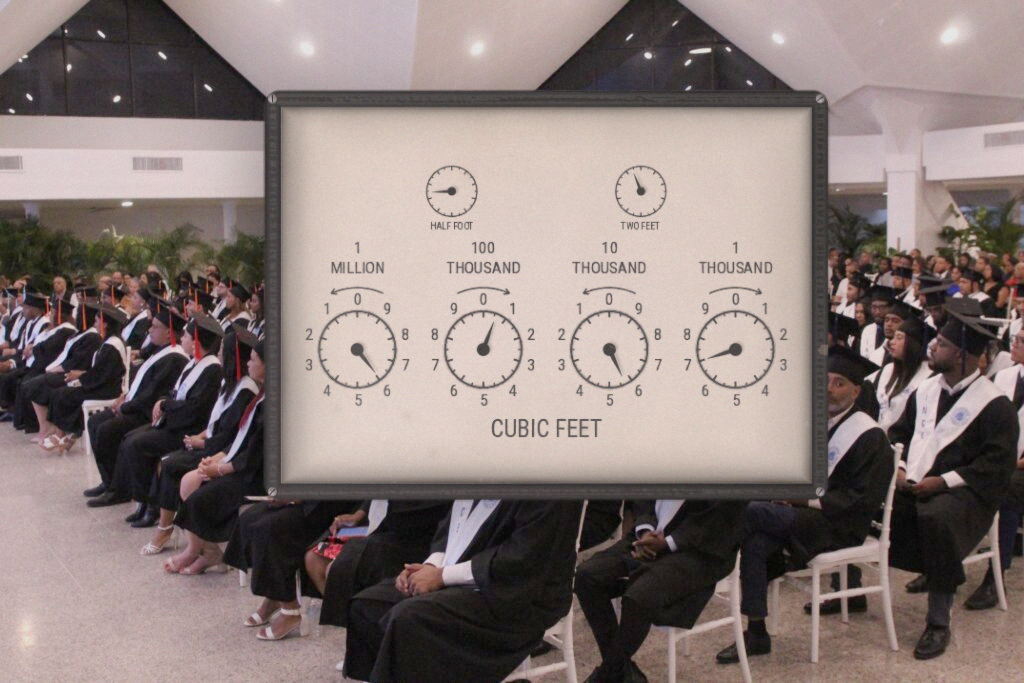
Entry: 605700 ft³
